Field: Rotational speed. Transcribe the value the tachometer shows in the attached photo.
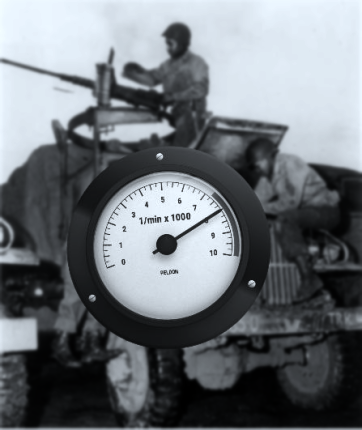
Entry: 8000 rpm
